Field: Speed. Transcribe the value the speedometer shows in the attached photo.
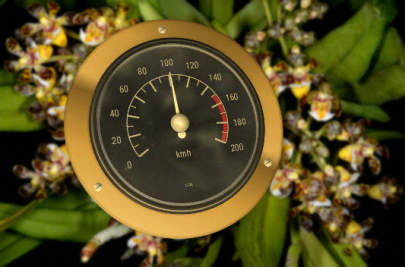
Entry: 100 km/h
